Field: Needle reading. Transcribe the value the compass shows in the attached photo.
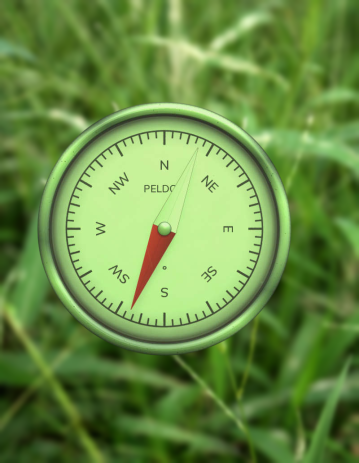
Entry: 202.5 °
